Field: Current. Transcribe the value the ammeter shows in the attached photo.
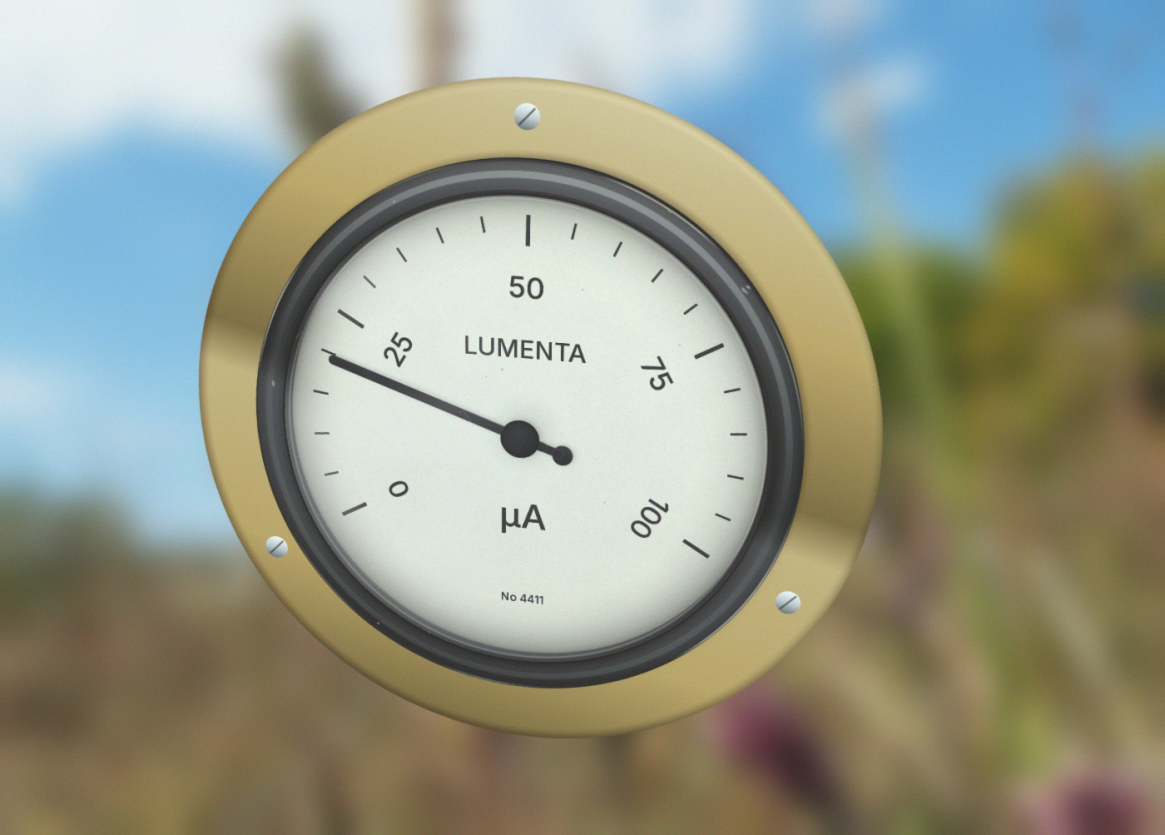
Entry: 20 µA
